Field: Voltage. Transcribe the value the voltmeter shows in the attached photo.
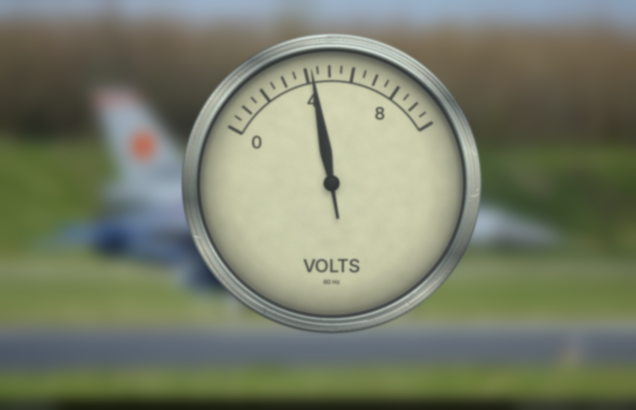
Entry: 4.25 V
